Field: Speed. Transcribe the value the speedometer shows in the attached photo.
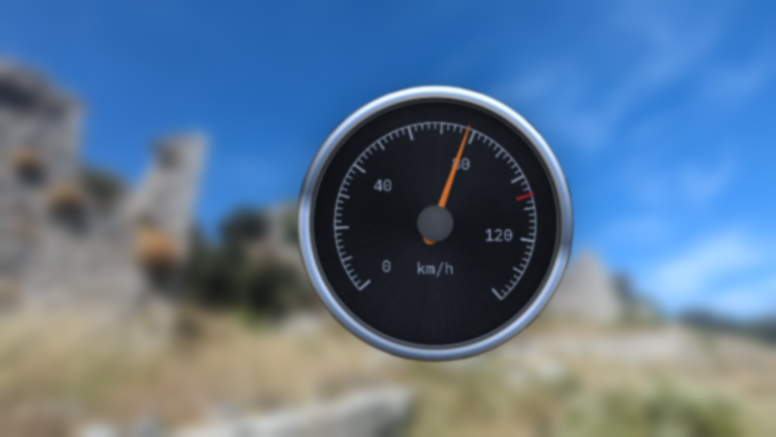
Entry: 78 km/h
